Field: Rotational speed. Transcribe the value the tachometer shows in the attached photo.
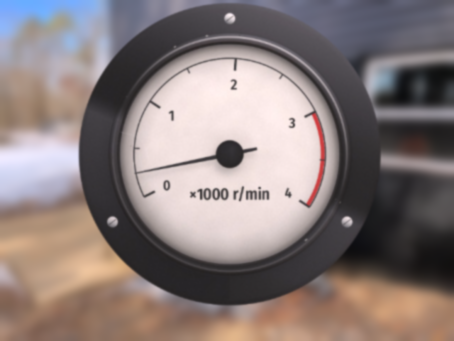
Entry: 250 rpm
